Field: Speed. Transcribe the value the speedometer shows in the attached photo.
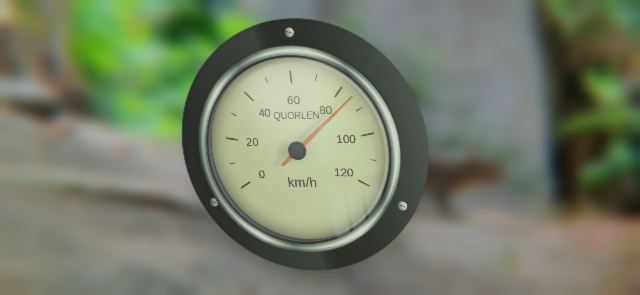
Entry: 85 km/h
